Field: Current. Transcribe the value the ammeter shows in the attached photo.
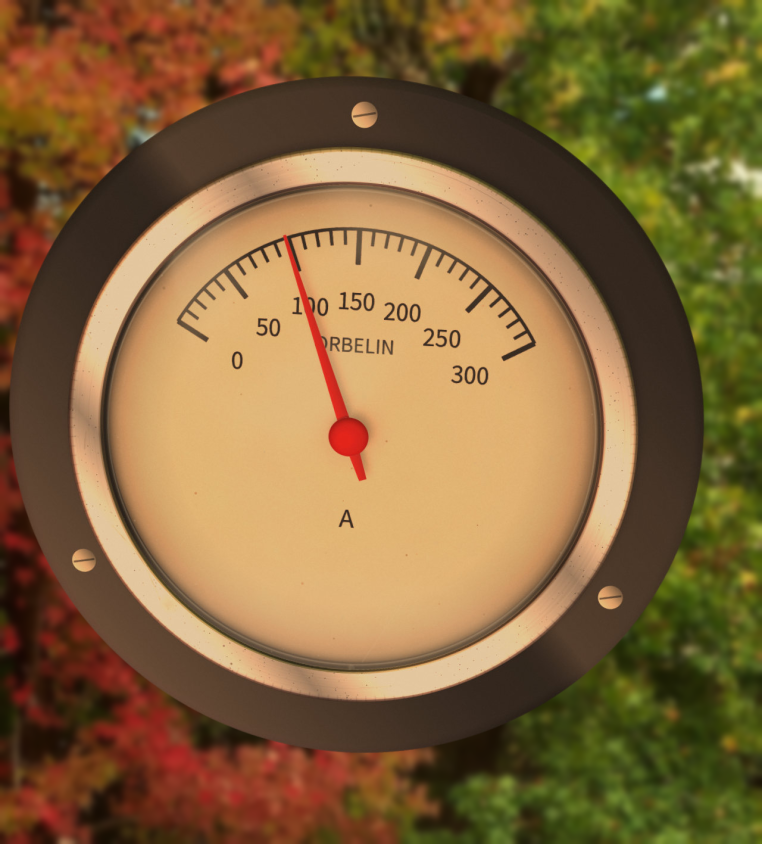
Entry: 100 A
